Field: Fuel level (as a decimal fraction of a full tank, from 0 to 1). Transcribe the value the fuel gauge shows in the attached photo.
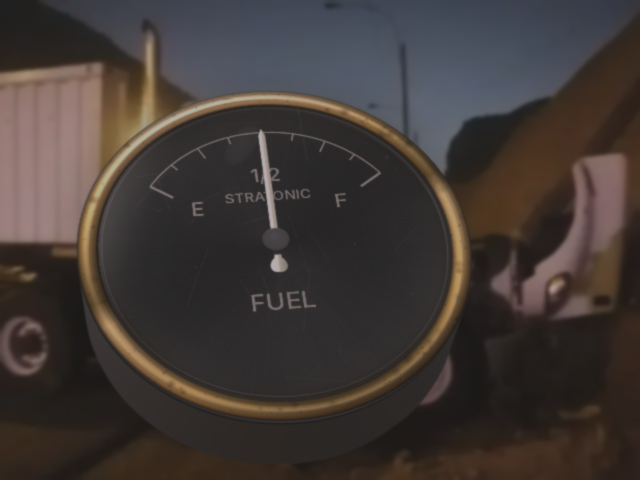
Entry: 0.5
